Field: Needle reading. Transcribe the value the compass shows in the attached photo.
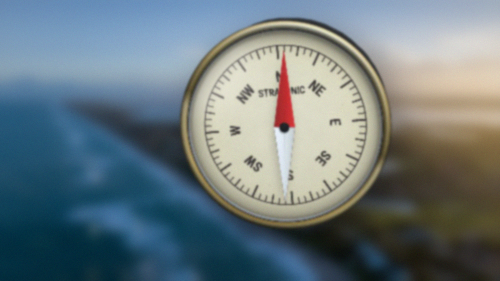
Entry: 5 °
